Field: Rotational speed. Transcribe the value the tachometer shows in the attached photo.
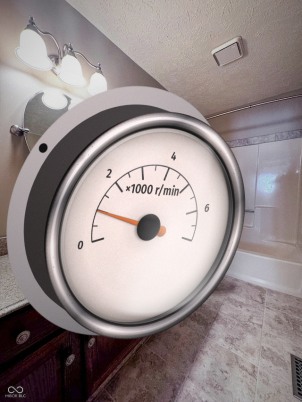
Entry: 1000 rpm
